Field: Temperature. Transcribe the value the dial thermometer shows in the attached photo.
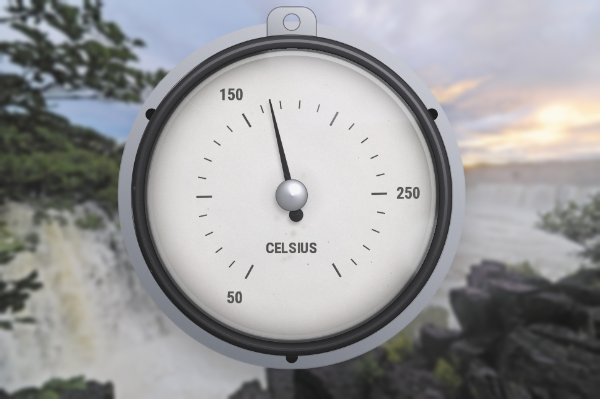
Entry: 165 °C
